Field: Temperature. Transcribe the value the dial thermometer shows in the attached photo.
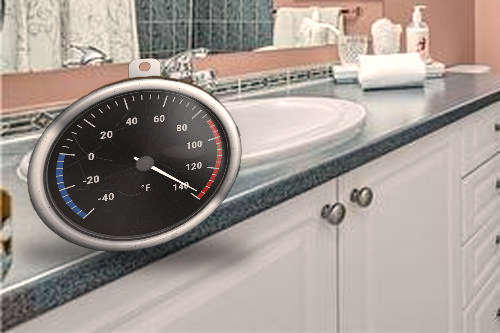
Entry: 136 °F
